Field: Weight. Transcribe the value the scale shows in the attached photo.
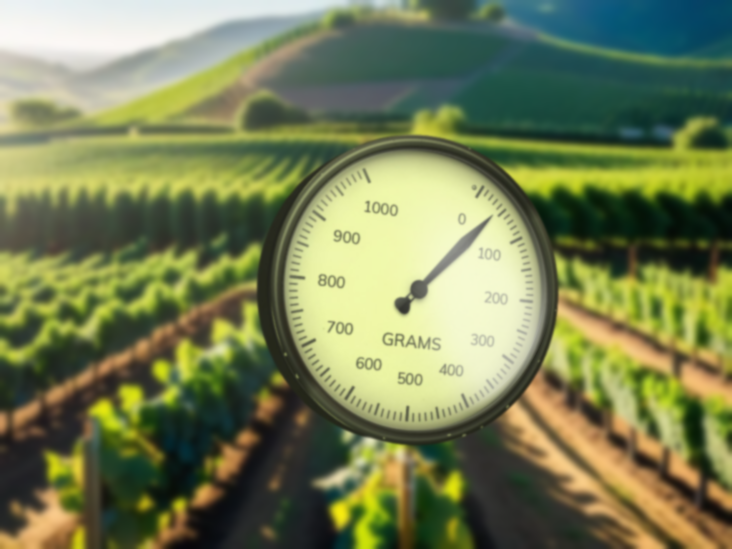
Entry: 40 g
